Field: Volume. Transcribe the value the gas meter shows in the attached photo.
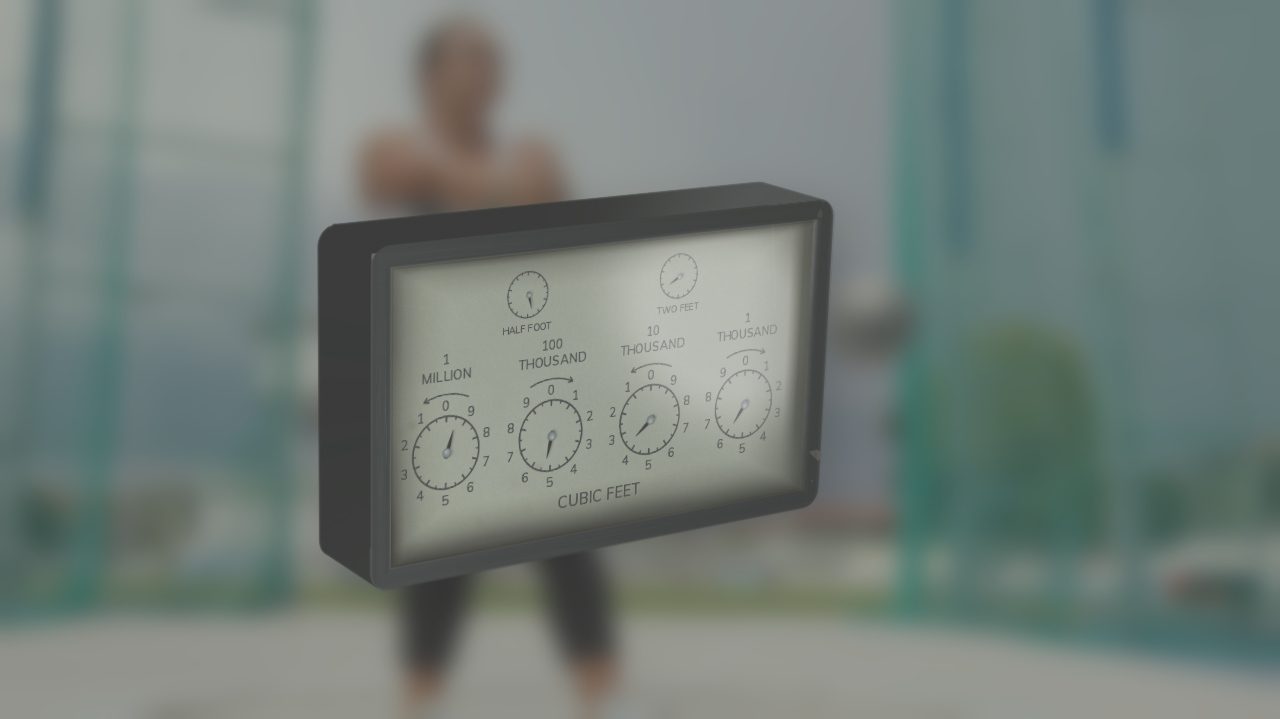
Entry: 953600 ft³
